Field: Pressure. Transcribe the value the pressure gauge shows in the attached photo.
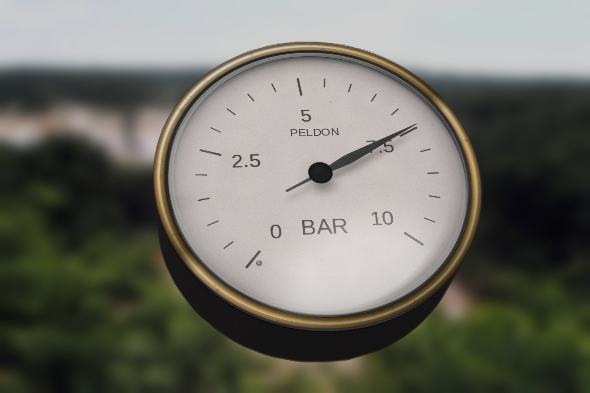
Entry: 7.5 bar
